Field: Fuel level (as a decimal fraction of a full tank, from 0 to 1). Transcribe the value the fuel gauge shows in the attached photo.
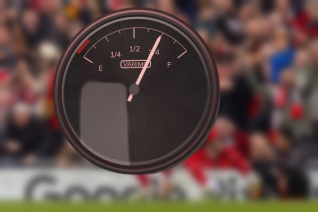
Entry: 0.75
